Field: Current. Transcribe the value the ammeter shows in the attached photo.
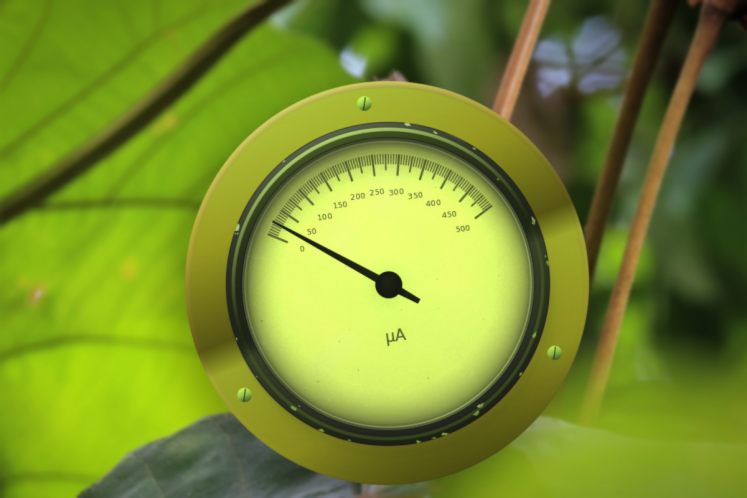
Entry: 25 µA
